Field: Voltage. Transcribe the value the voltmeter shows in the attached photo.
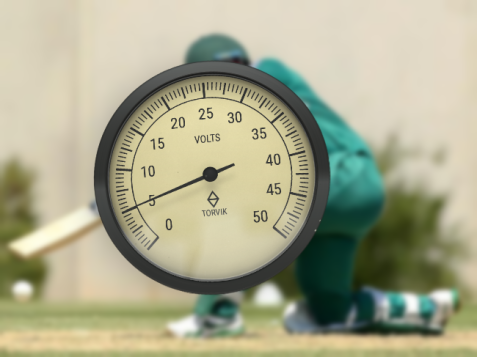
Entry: 5 V
